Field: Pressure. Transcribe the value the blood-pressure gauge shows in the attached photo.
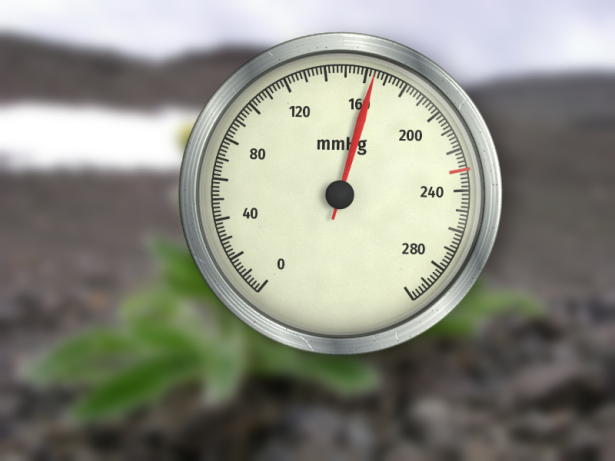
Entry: 164 mmHg
